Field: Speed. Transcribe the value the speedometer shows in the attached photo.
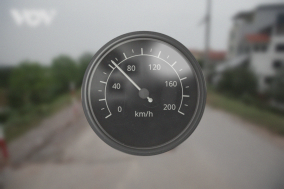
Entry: 65 km/h
